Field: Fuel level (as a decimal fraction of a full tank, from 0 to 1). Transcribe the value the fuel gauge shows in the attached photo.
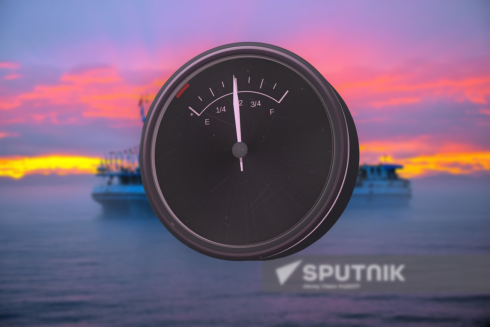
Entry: 0.5
